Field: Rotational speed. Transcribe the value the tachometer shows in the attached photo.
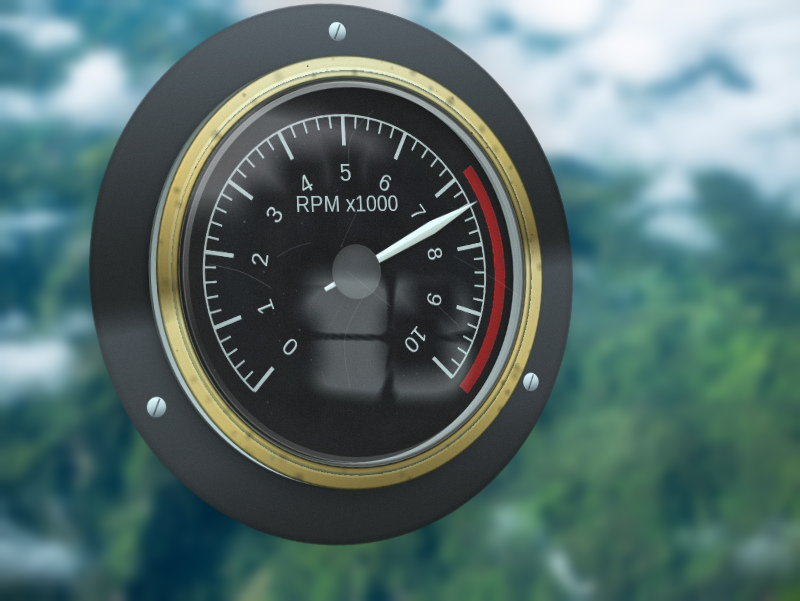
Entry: 7400 rpm
